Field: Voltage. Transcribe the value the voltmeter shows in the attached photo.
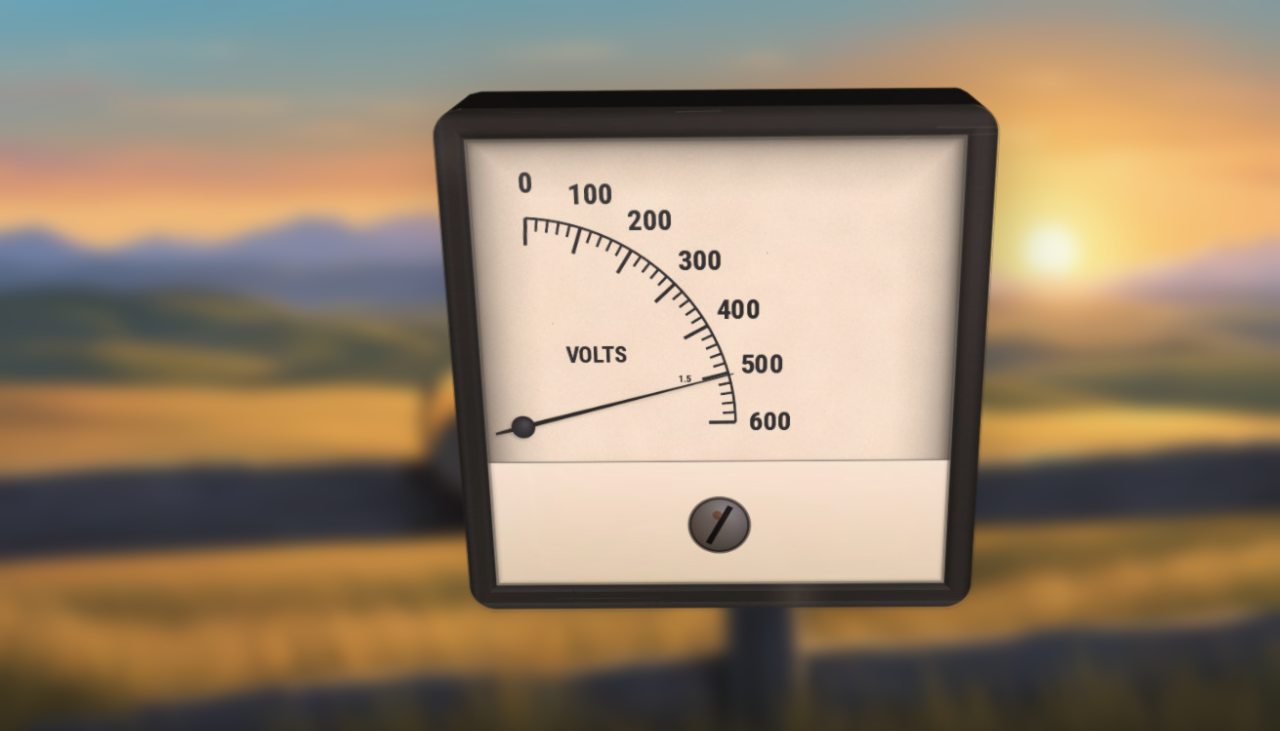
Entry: 500 V
